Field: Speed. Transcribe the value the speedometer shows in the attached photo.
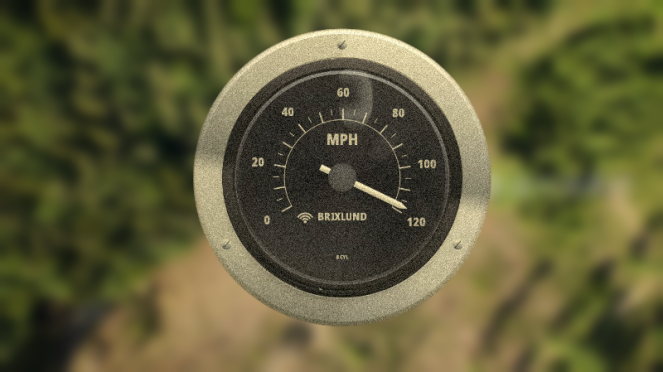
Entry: 117.5 mph
